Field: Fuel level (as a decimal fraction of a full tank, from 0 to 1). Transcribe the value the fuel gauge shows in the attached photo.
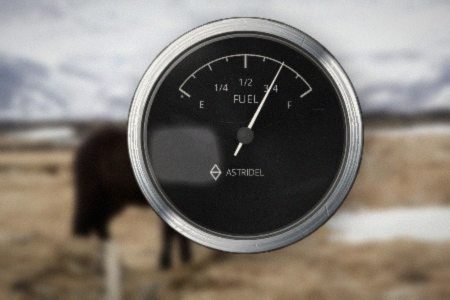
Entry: 0.75
